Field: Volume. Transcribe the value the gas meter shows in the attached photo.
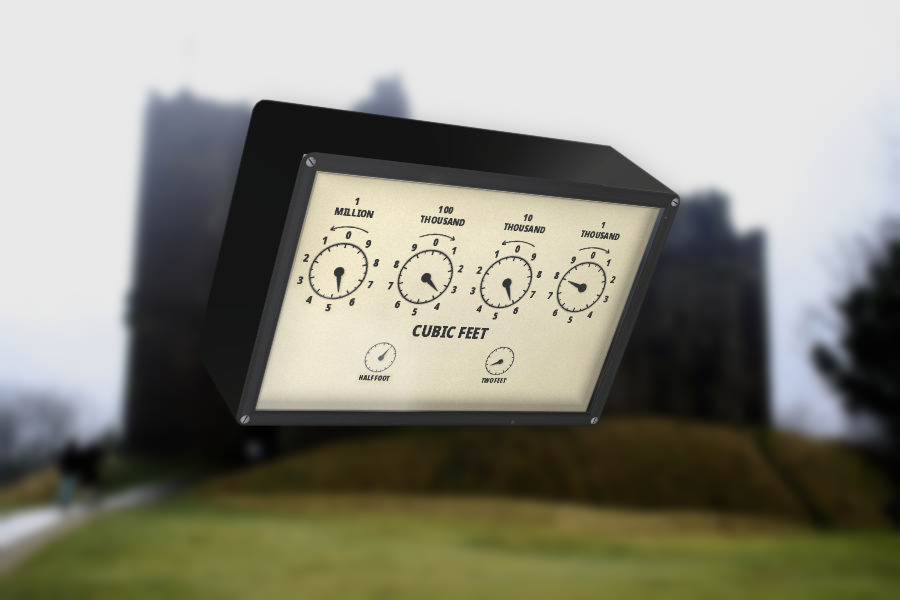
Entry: 535800 ft³
